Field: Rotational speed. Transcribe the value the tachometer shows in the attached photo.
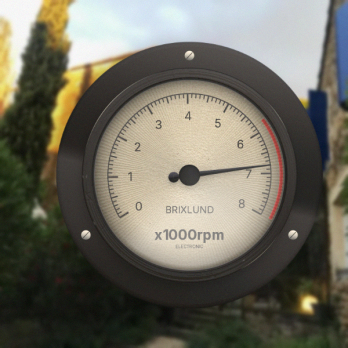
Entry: 6800 rpm
